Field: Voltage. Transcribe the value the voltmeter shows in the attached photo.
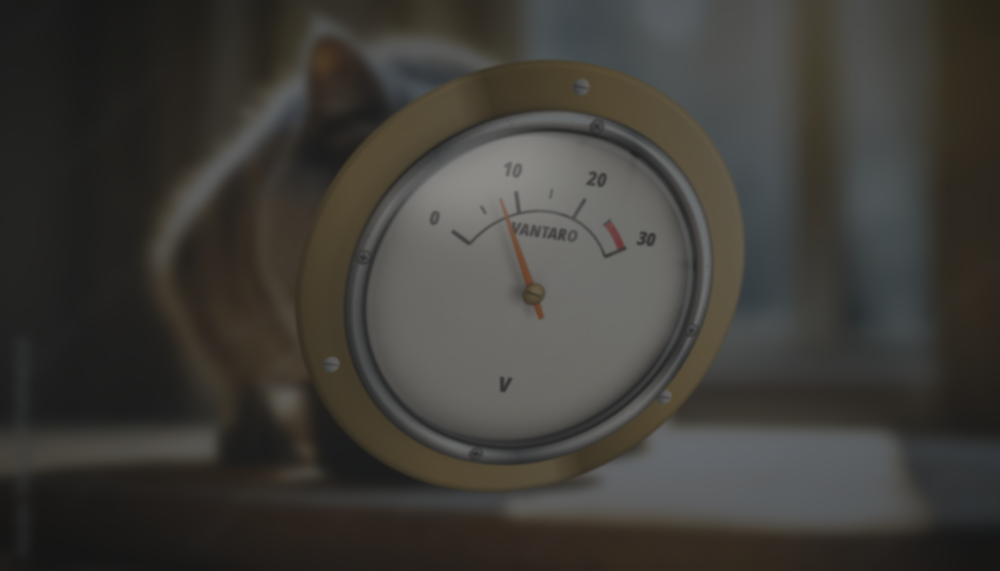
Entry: 7.5 V
